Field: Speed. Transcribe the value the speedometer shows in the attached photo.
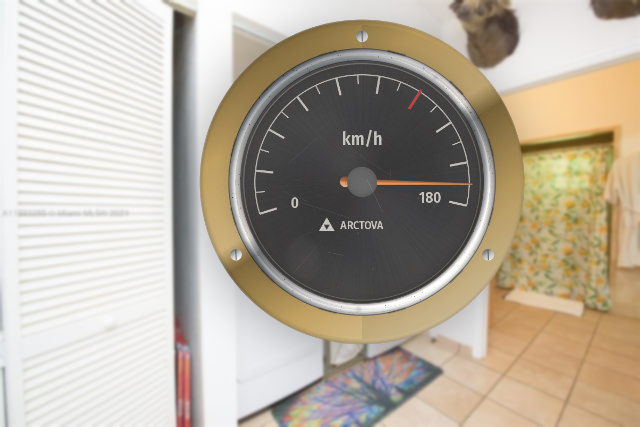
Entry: 170 km/h
